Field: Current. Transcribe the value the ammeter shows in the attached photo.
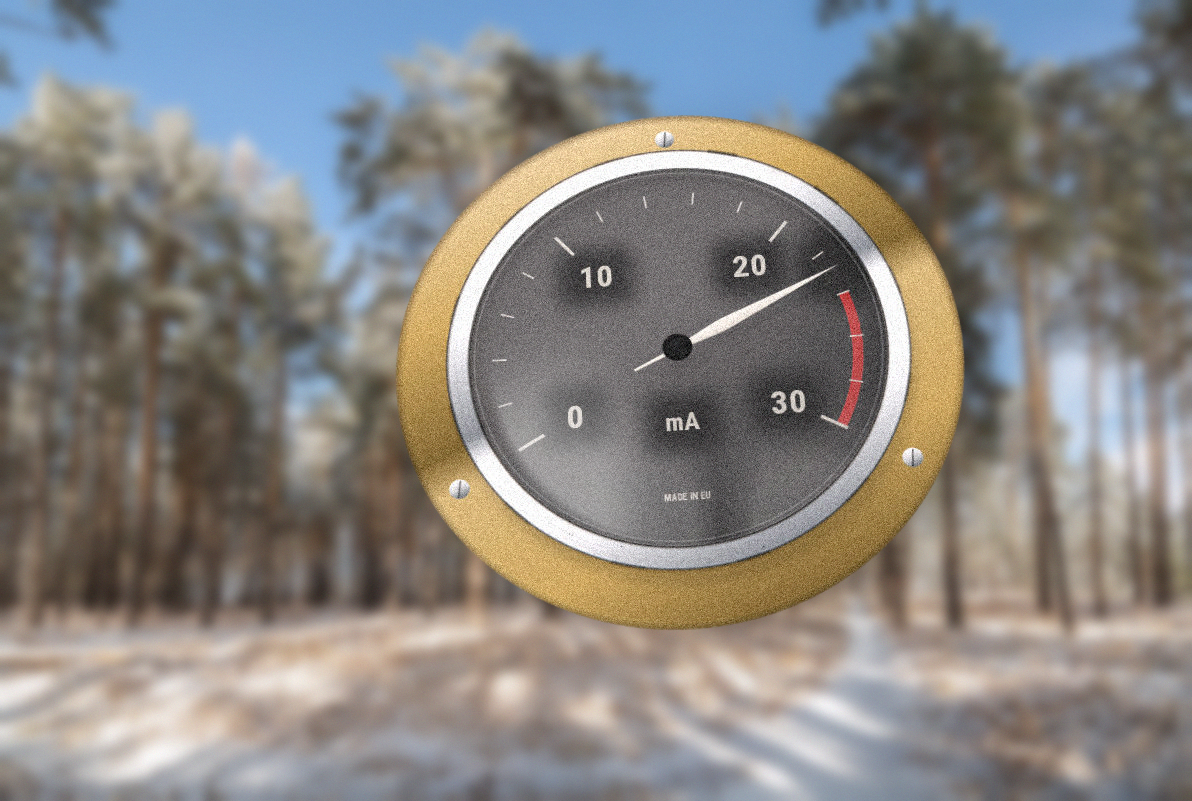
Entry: 23 mA
